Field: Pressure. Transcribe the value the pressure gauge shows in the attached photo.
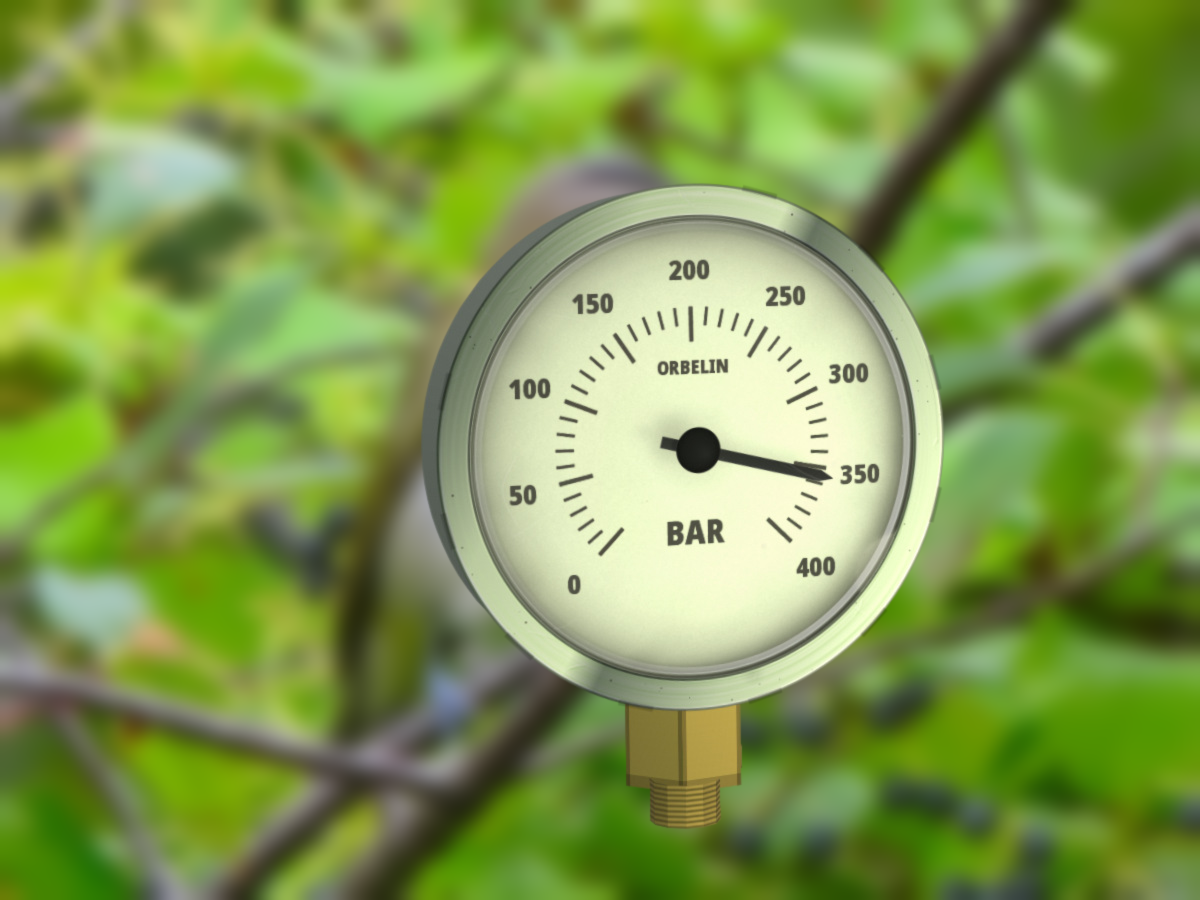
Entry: 355 bar
